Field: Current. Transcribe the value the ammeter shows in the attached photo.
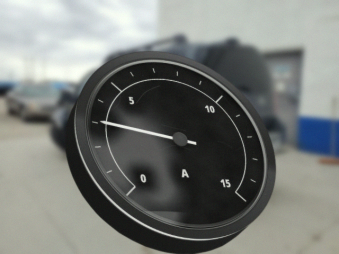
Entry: 3 A
